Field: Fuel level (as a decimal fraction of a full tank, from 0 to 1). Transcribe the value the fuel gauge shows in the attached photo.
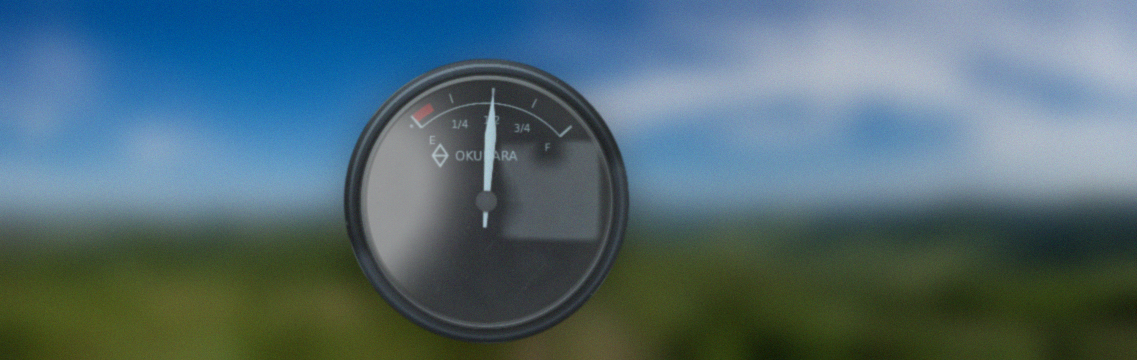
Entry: 0.5
